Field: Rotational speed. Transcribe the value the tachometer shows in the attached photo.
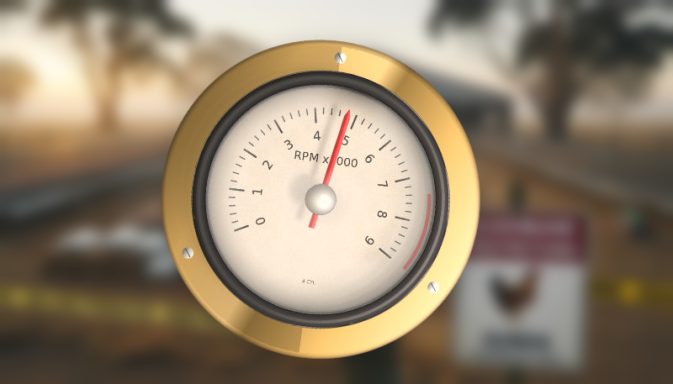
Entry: 4800 rpm
